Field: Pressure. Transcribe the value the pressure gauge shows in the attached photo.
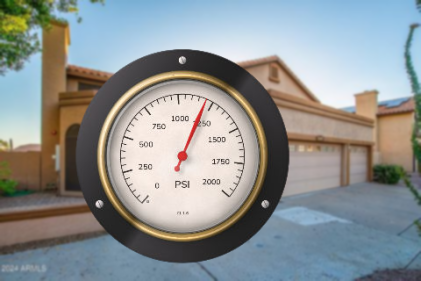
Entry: 1200 psi
